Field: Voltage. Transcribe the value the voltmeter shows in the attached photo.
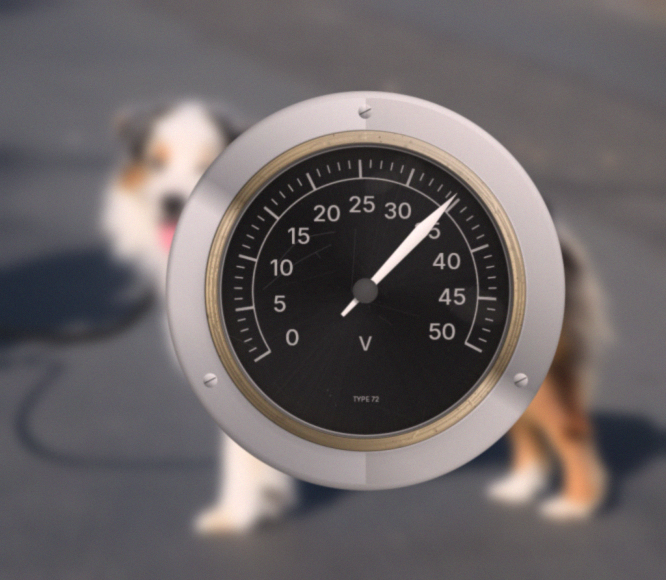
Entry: 34.5 V
